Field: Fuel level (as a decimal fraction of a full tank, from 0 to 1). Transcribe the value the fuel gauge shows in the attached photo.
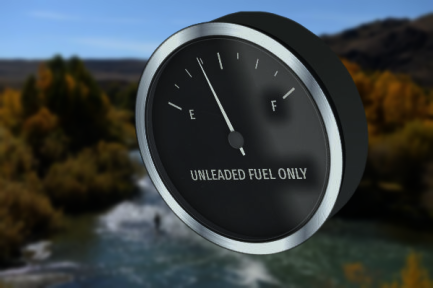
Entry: 0.375
